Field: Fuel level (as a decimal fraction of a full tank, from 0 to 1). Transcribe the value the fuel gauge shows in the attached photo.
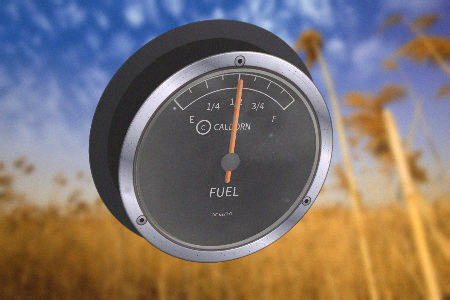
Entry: 0.5
